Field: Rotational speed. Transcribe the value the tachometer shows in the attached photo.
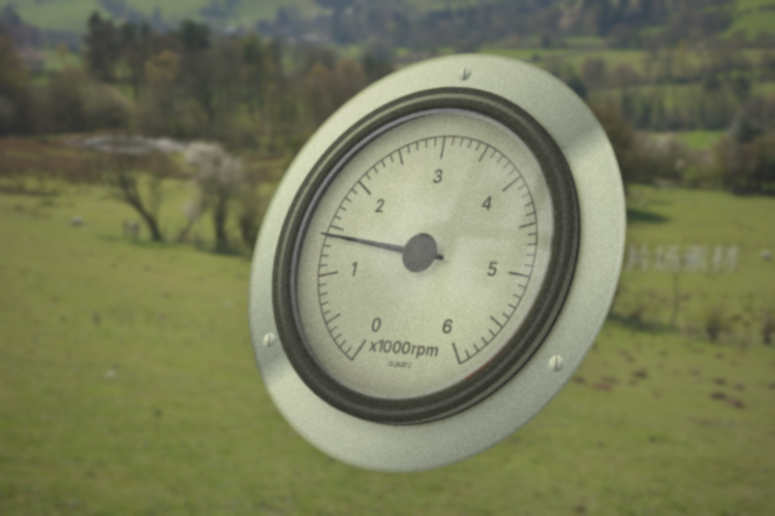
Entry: 1400 rpm
